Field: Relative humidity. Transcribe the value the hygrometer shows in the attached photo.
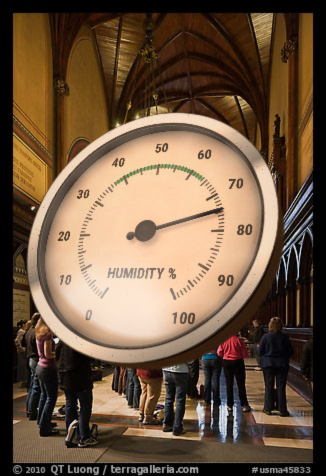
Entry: 75 %
